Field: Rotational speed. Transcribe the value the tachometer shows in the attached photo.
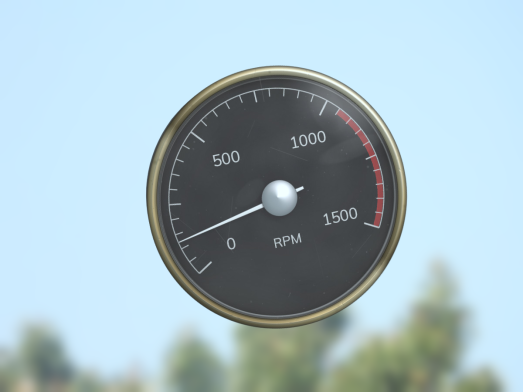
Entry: 125 rpm
